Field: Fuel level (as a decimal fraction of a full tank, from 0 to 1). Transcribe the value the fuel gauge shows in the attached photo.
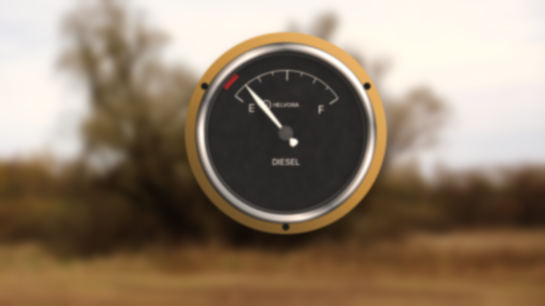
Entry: 0.125
